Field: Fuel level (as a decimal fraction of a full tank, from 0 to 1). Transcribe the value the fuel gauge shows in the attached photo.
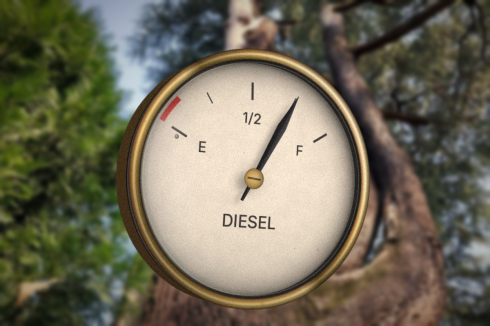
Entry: 0.75
